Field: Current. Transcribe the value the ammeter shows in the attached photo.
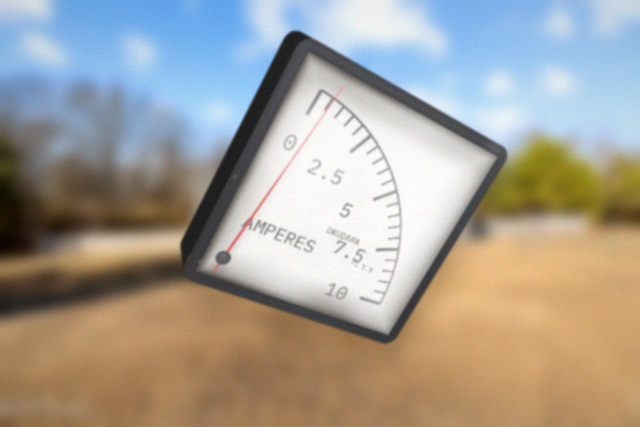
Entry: 0.5 A
